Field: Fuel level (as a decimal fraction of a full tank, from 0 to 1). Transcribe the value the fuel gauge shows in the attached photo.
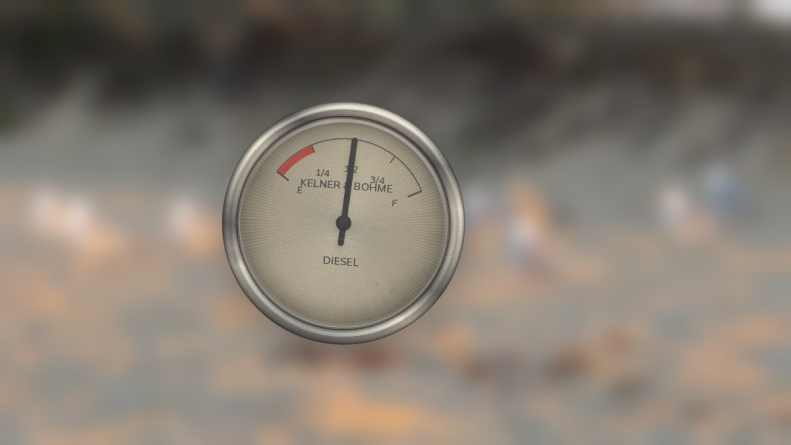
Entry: 0.5
